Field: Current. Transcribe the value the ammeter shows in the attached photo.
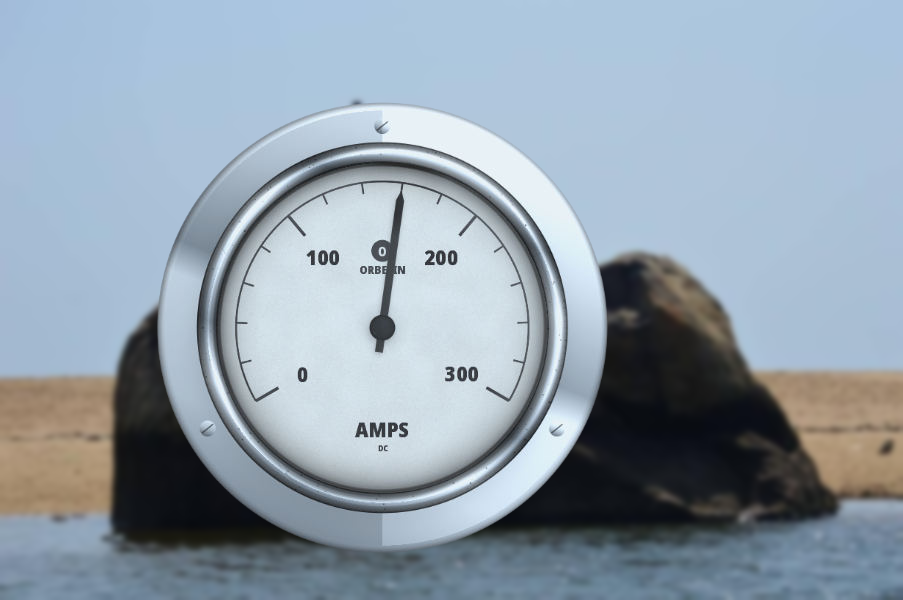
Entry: 160 A
